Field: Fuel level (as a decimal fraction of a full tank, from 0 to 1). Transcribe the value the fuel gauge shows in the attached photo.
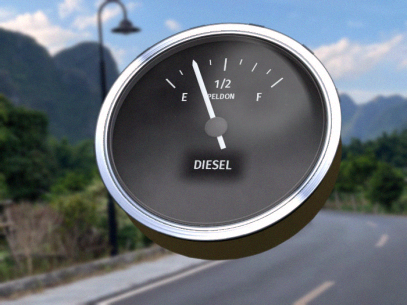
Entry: 0.25
